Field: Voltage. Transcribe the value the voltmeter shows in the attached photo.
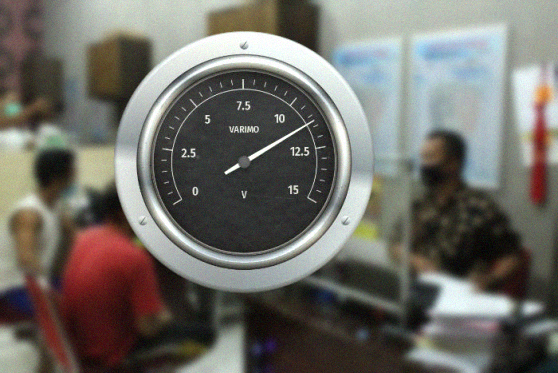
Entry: 11.25 V
